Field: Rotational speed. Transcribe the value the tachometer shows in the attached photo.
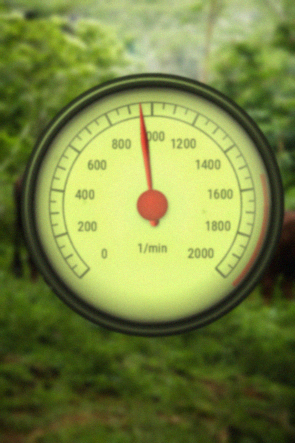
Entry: 950 rpm
